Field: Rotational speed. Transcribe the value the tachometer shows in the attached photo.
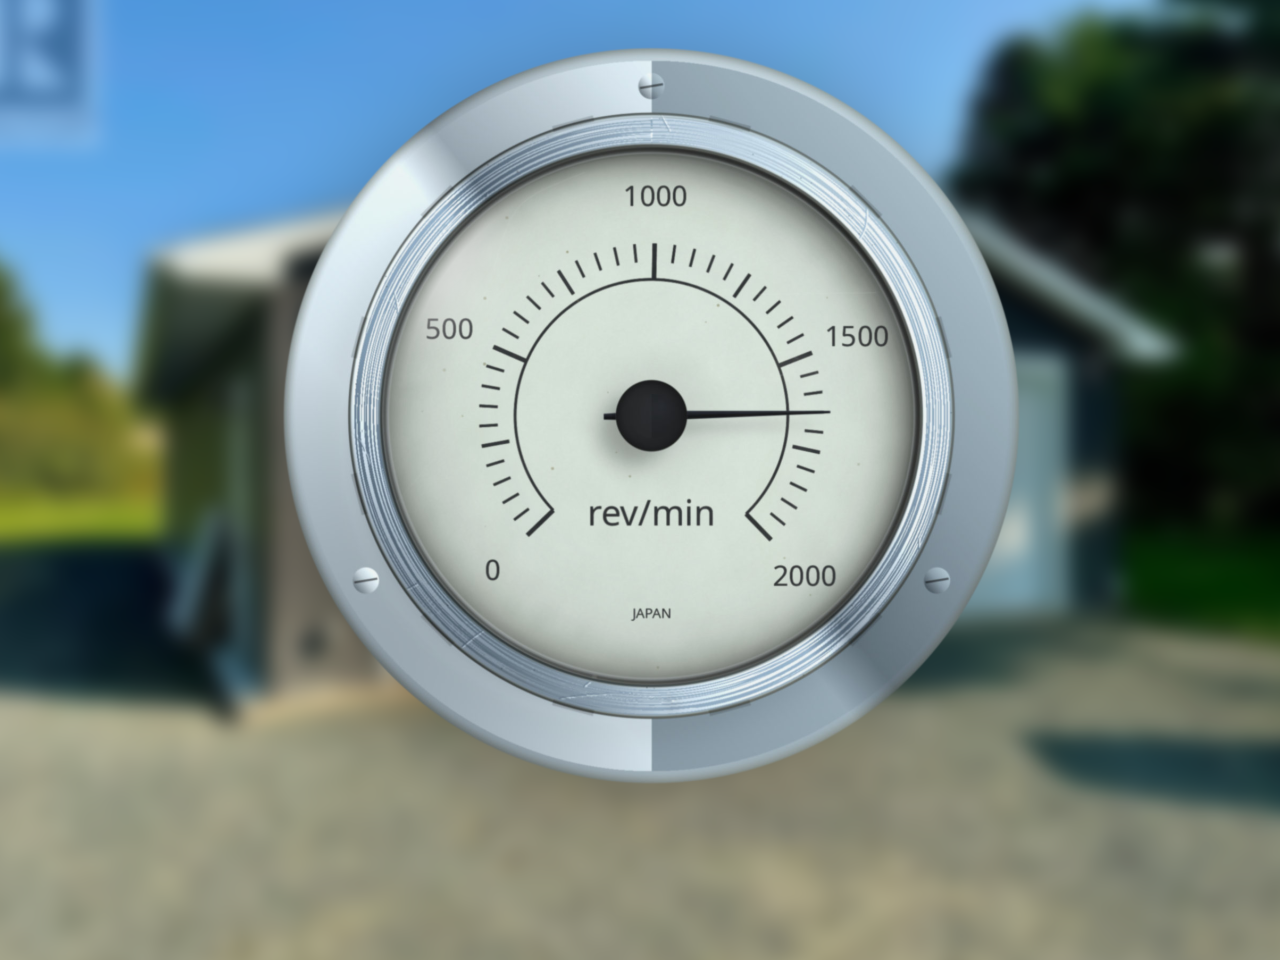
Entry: 1650 rpm
